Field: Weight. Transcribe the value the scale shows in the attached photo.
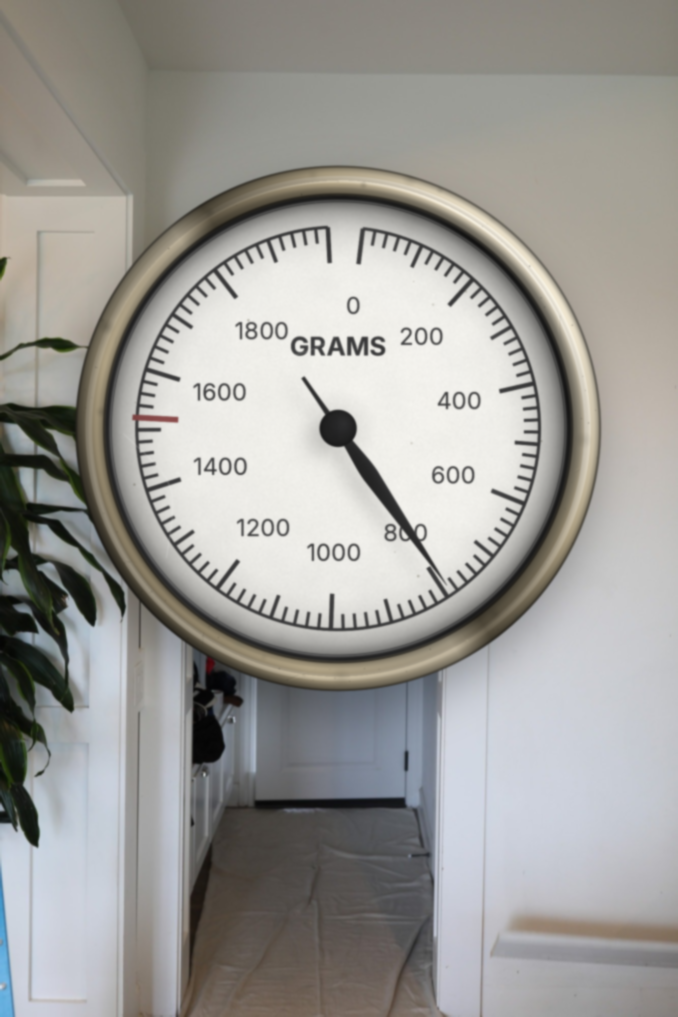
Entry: 790 g
